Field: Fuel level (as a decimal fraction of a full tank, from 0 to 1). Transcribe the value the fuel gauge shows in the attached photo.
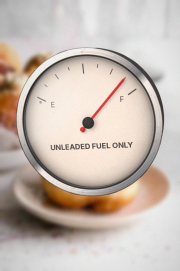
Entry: 0.875
